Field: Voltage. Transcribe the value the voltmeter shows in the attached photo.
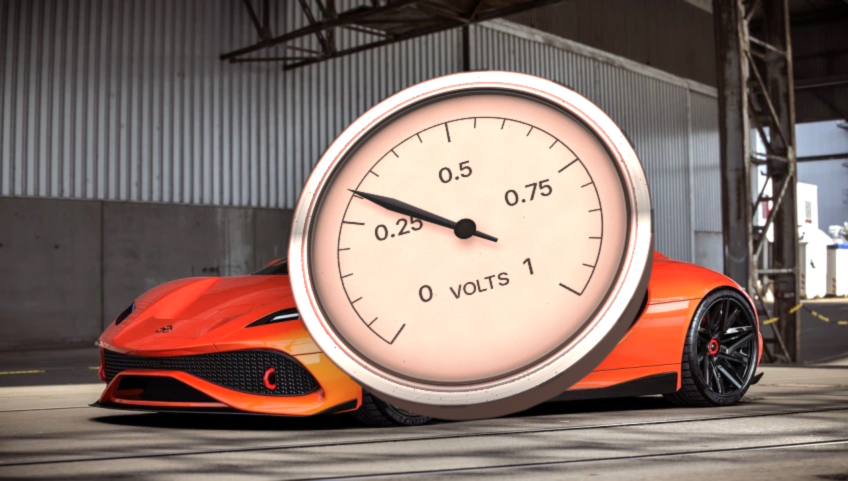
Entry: 0.3 V
